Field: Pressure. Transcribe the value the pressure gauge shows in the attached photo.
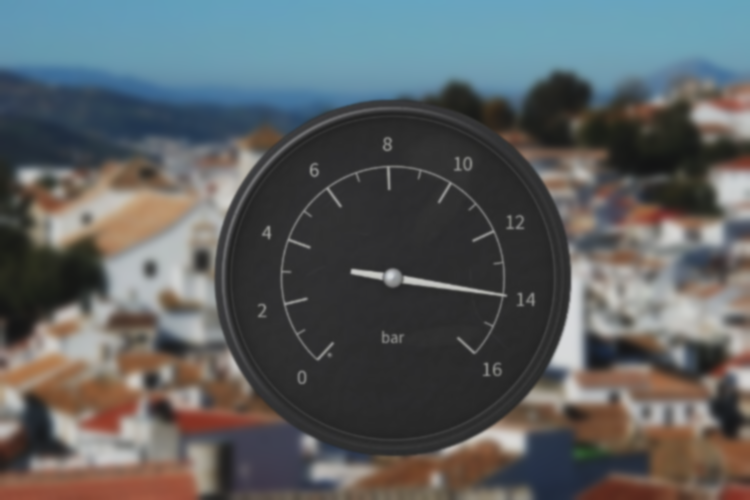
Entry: 14 bar
